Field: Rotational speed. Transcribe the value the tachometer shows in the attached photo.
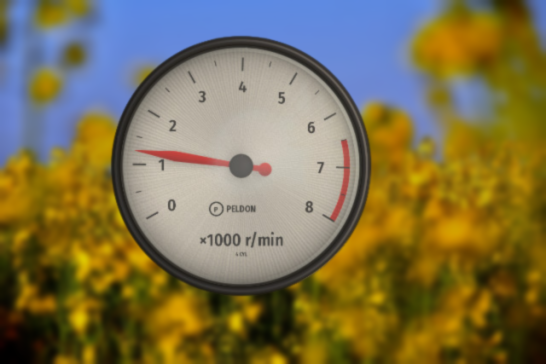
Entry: 1250 rpm
